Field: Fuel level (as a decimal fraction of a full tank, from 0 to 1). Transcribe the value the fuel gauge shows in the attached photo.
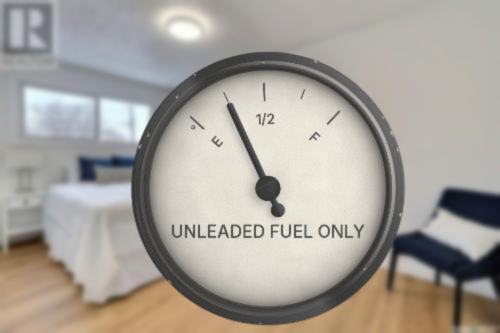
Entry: 0.25
